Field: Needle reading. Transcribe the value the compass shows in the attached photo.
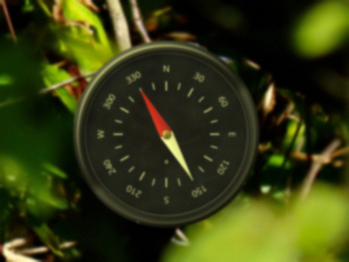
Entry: 330 °
